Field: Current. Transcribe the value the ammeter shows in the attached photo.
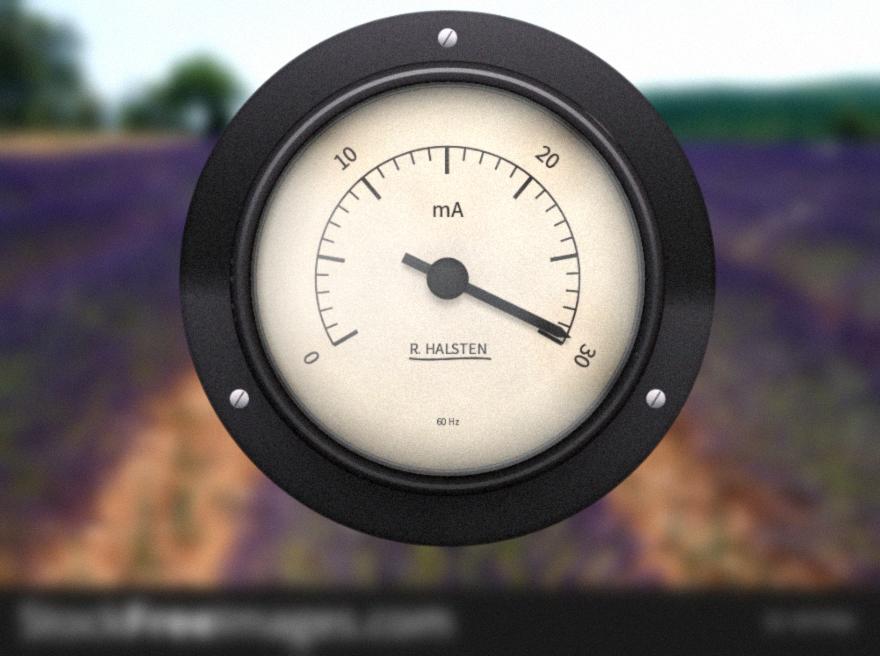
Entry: 29.5 mA
